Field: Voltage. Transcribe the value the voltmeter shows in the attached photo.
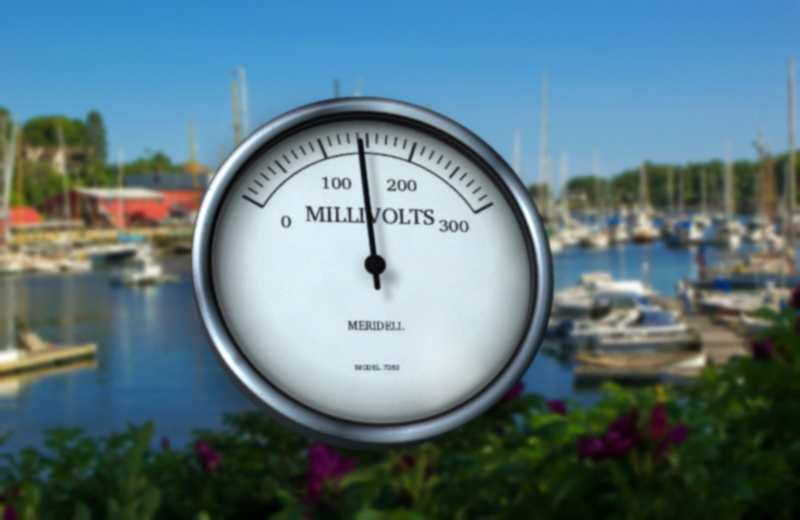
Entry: 140 mV
